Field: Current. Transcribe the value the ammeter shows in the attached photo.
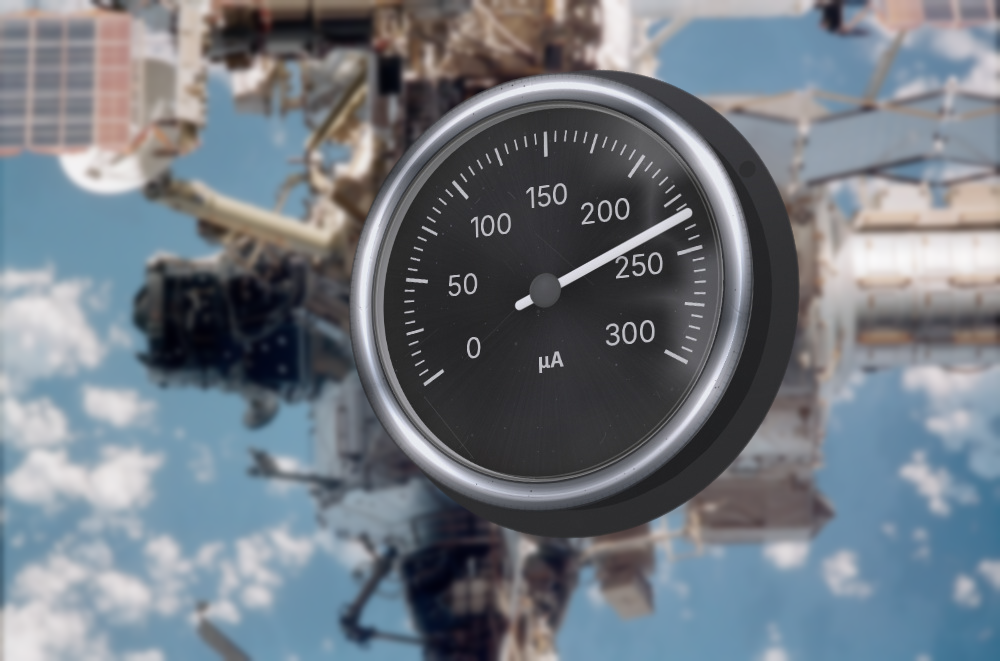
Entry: 235 µA
